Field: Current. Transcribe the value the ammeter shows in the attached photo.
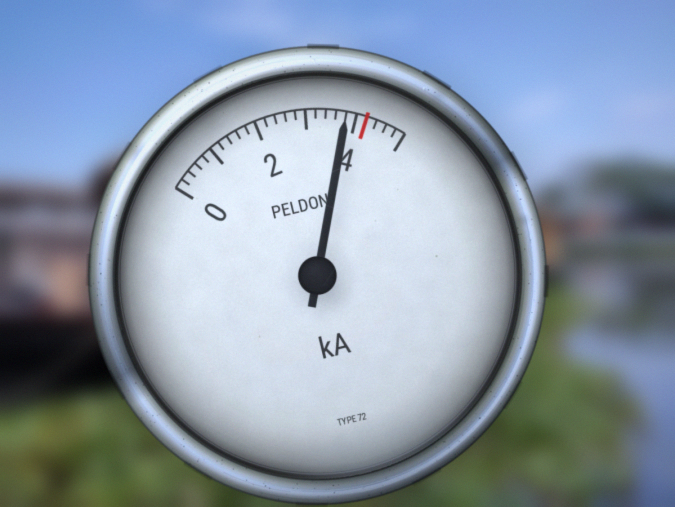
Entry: 3.8 kA
